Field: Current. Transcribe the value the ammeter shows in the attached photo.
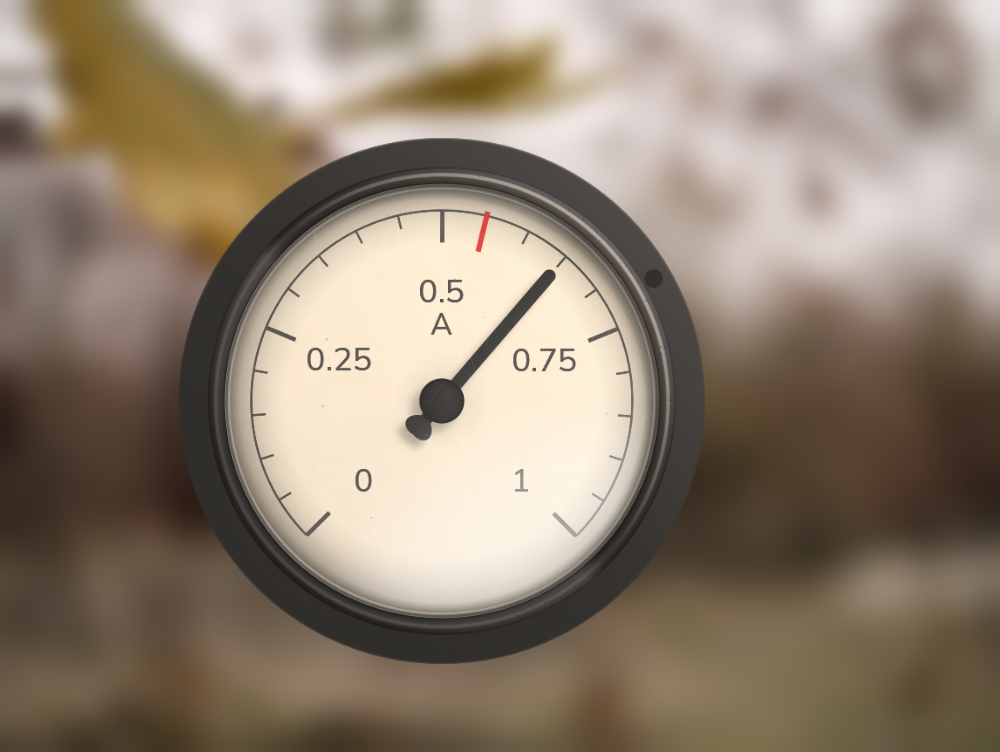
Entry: 0.65 A
